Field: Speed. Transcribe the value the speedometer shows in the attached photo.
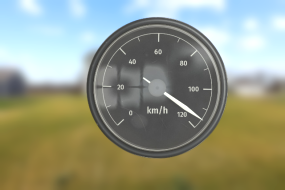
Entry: 115 km/h
